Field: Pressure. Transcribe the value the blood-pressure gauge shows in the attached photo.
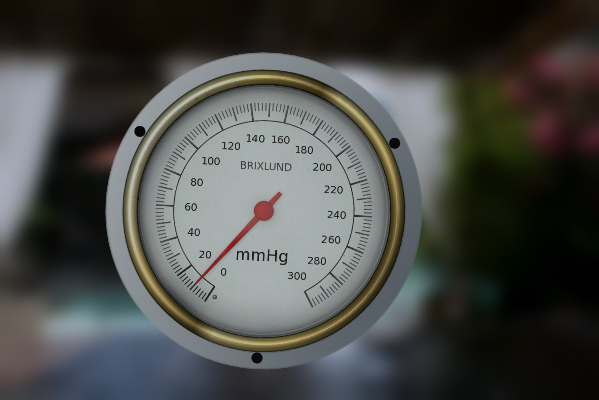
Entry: 10 mmHg
